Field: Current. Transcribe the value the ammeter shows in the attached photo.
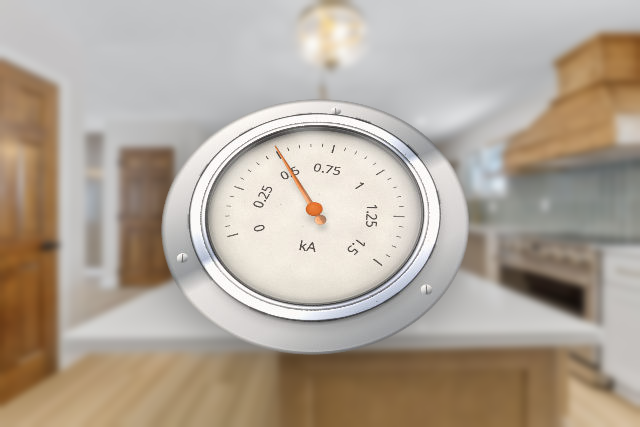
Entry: 0.5 kA
